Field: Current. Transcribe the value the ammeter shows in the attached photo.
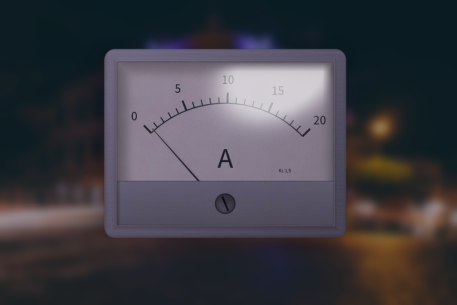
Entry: 0.5 A
